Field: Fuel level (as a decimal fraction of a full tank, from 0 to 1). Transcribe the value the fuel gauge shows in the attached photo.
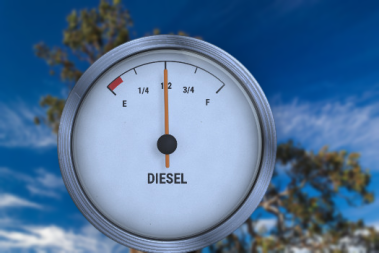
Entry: 0.5
